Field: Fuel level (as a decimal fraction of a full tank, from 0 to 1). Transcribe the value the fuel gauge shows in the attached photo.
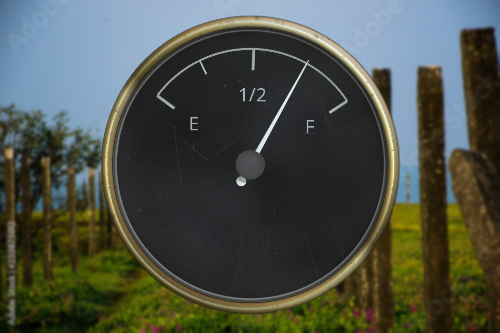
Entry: 0.75
